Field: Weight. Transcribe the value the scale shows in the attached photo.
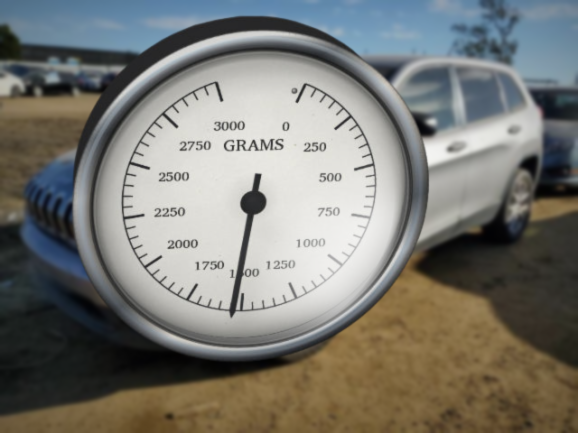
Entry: 1550 g
